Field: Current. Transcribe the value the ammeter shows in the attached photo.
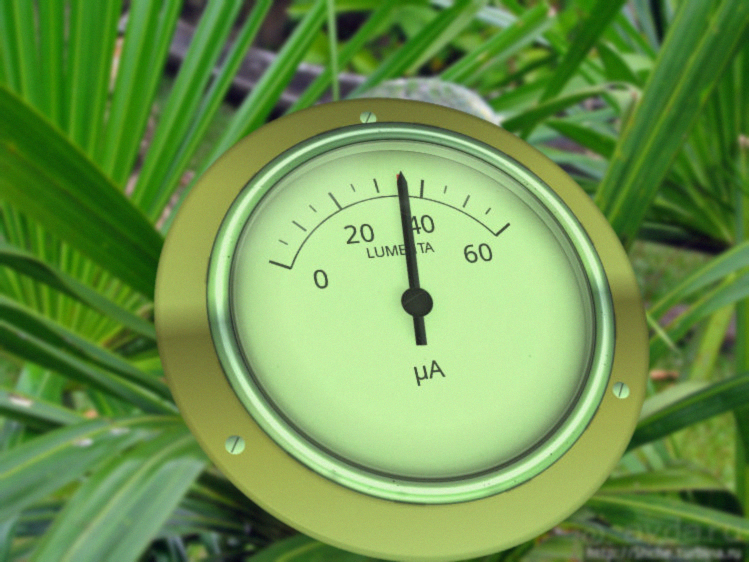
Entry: 35 µA
